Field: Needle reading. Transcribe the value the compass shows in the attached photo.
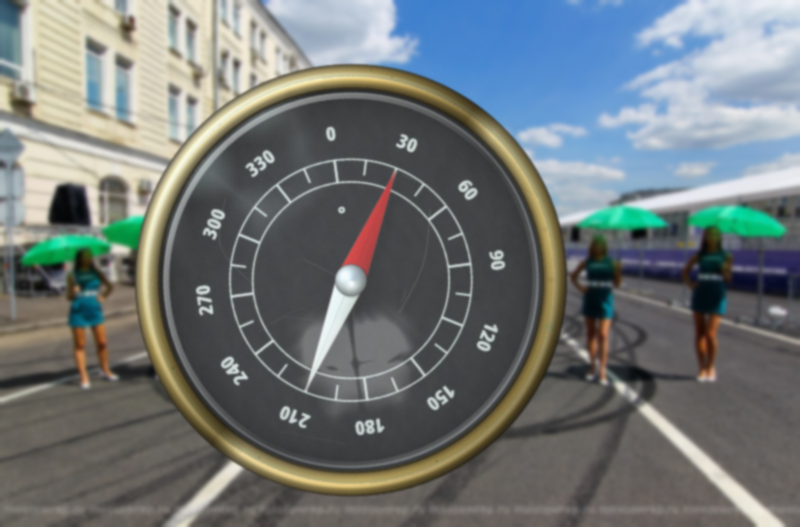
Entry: 30 °
